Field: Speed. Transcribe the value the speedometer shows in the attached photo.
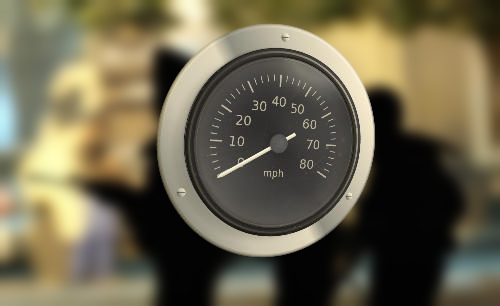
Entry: 0 mph
